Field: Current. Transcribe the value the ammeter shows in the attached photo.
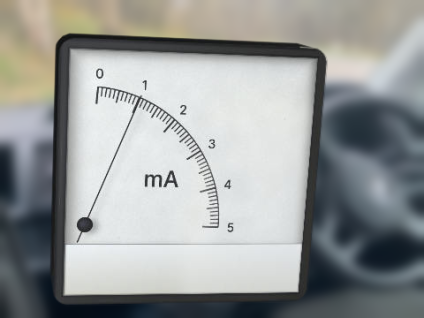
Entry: 1 mA
